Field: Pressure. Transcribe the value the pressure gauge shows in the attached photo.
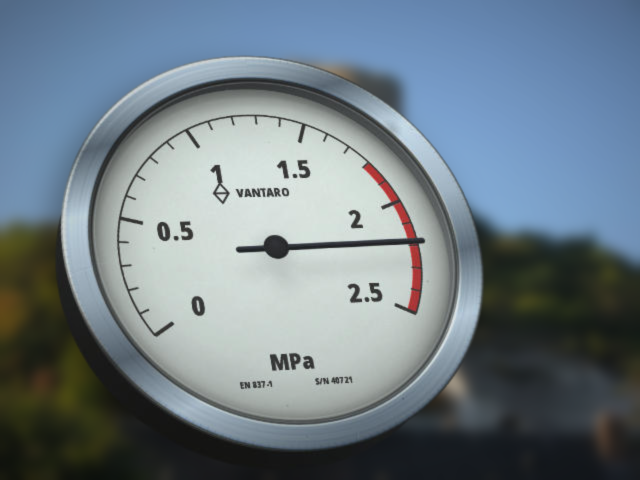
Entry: 2.2 MPa
